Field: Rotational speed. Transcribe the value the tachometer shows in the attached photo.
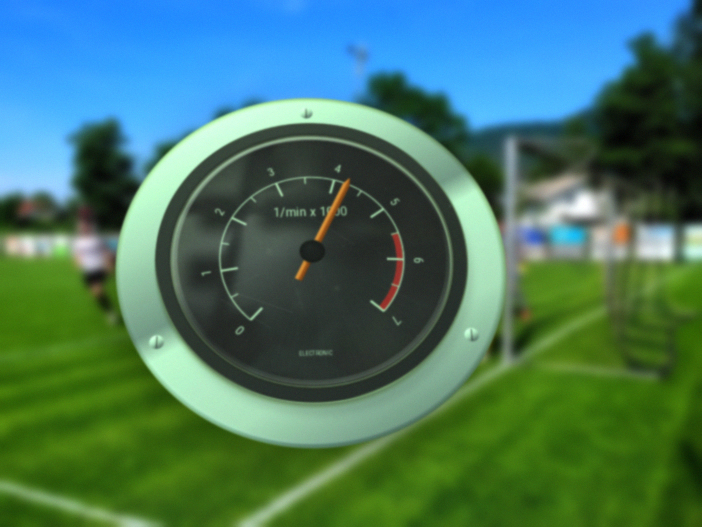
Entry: 4250 rpm
